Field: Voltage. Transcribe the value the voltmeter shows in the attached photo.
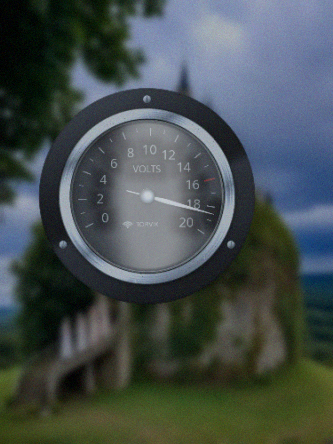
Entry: 18.5 V
